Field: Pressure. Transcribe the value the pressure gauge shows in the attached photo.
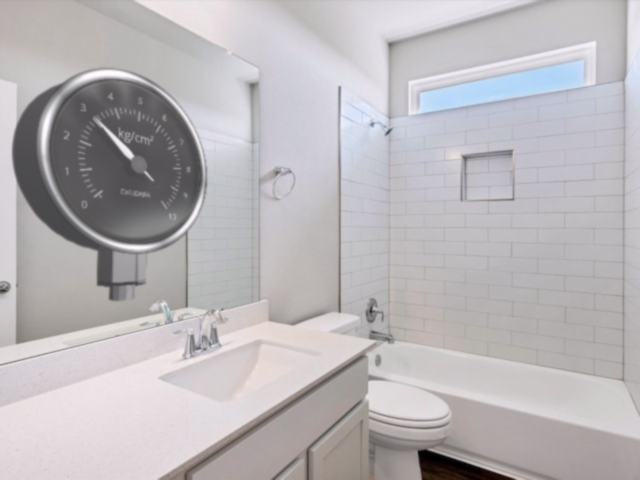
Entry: 3 kg/cm²
